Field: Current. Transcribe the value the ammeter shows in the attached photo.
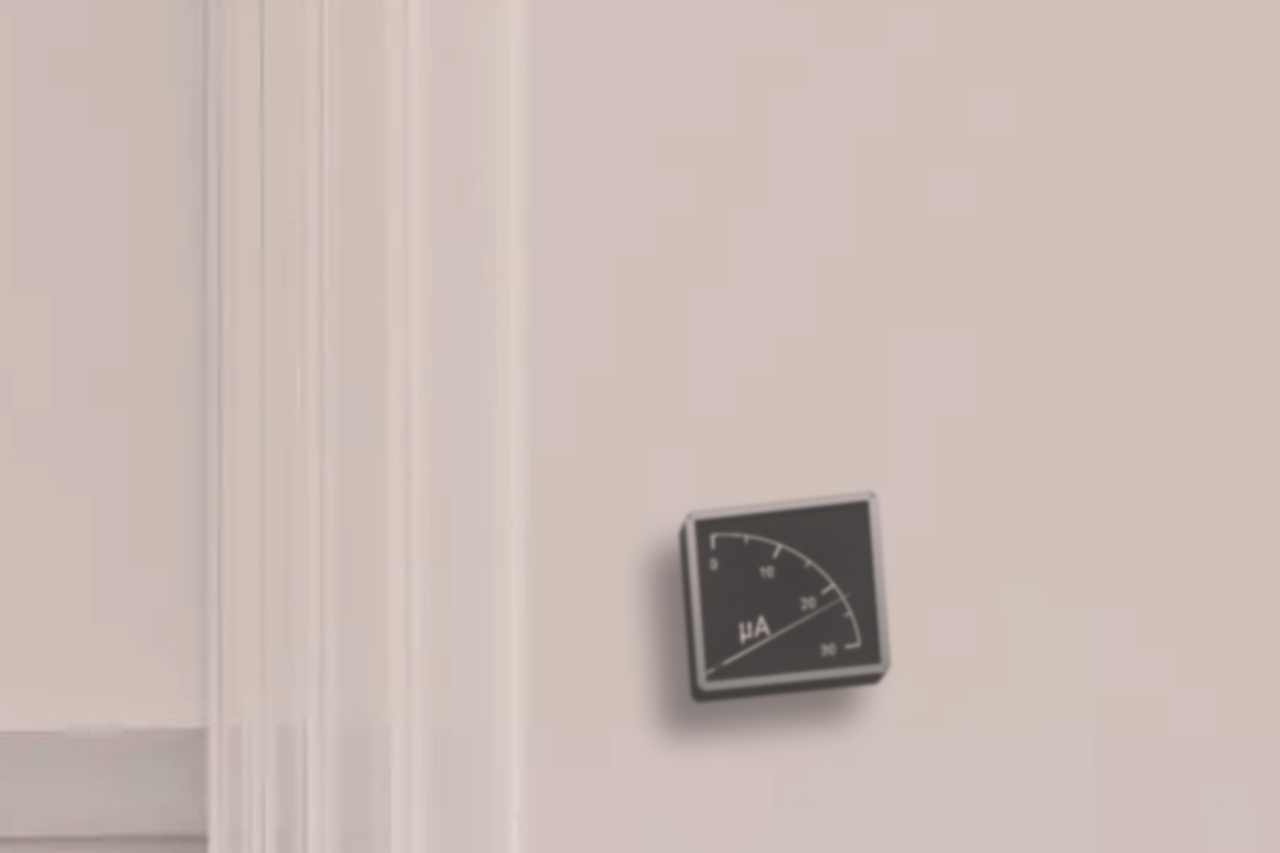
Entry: 22.5 µA
